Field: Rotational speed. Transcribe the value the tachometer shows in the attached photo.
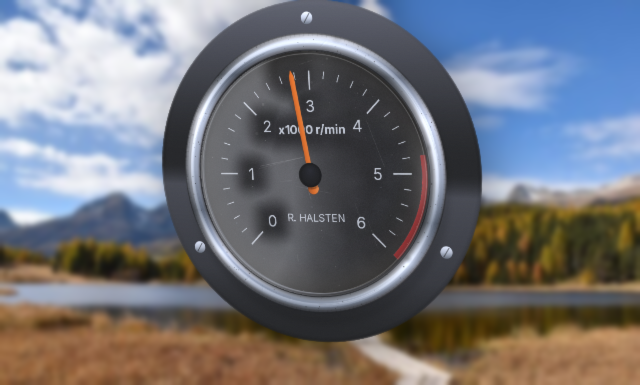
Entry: 2800 rpm
